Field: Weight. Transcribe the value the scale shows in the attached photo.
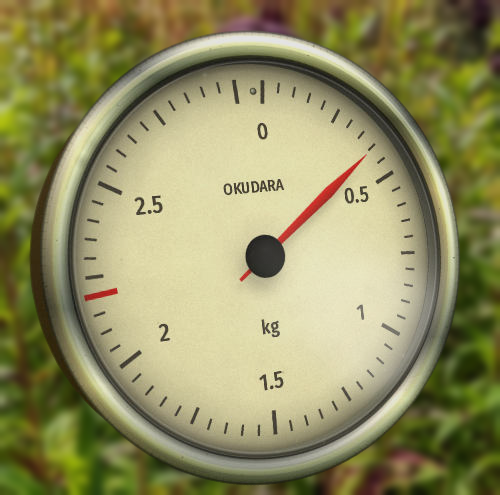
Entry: 0.4 kg
